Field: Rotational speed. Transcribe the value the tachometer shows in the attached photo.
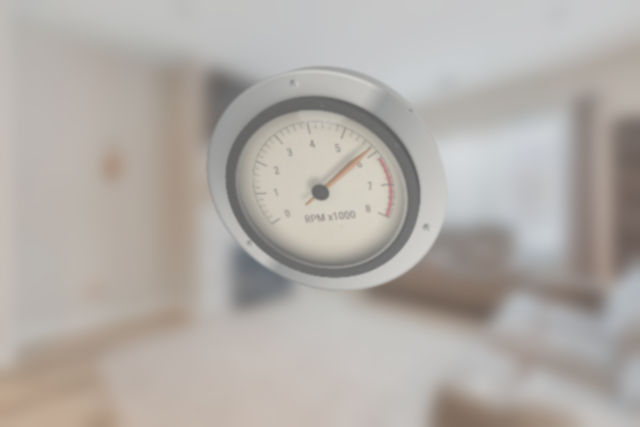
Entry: 5800 rpm
